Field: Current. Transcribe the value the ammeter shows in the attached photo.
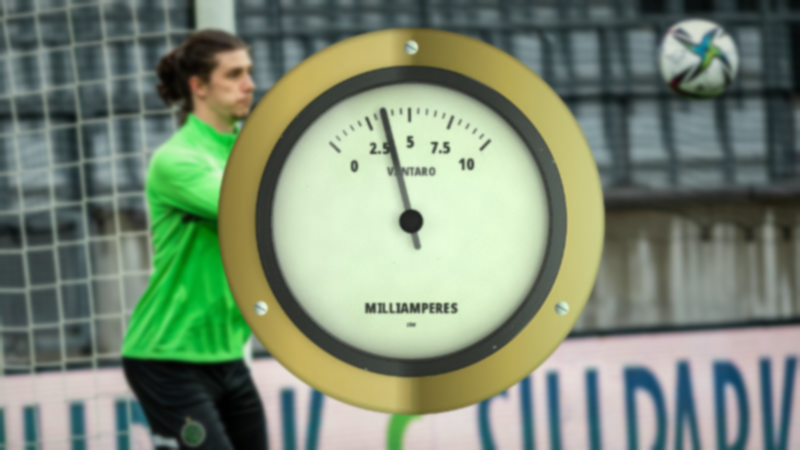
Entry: 3.5 mA
